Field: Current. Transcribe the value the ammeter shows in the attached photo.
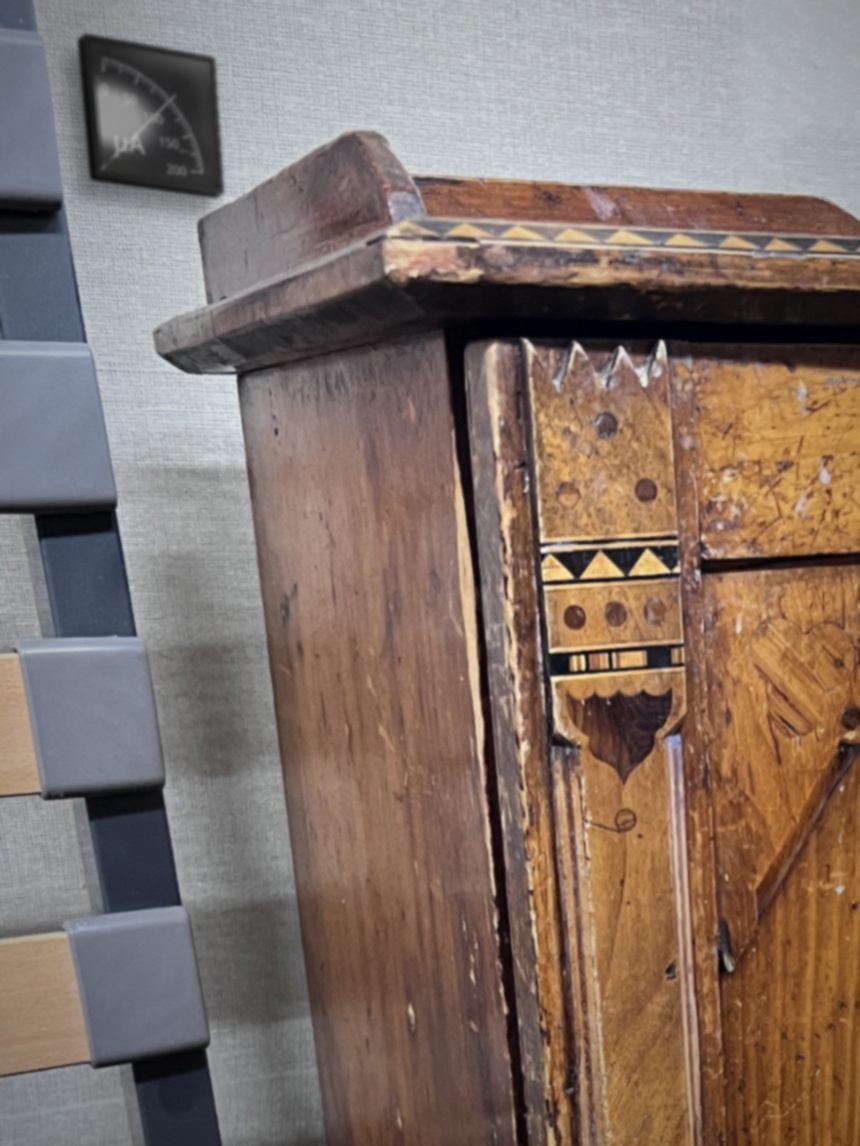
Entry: 100 µA
